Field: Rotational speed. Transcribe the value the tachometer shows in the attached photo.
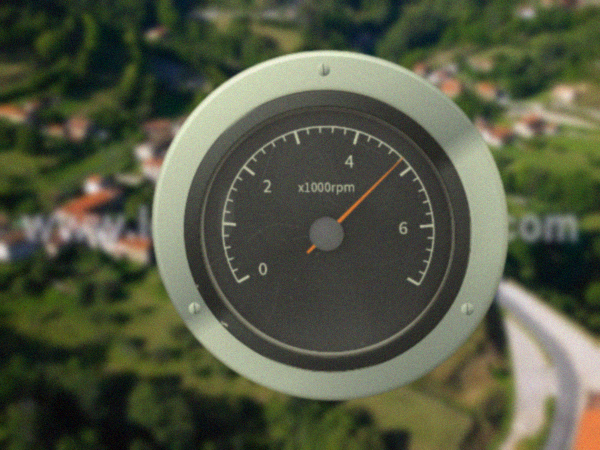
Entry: 4800 rpm
